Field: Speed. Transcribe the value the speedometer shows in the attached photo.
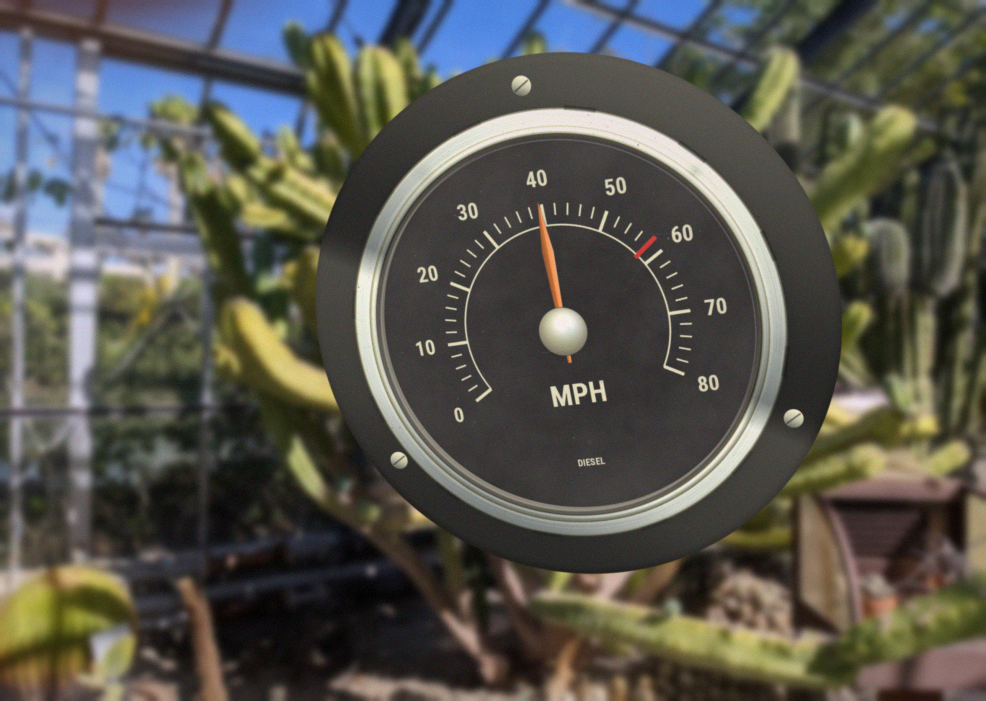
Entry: 40 mph
